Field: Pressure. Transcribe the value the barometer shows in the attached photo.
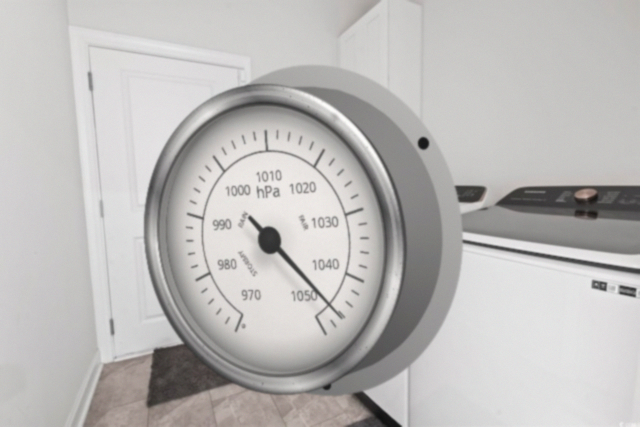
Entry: 1046 hPa
